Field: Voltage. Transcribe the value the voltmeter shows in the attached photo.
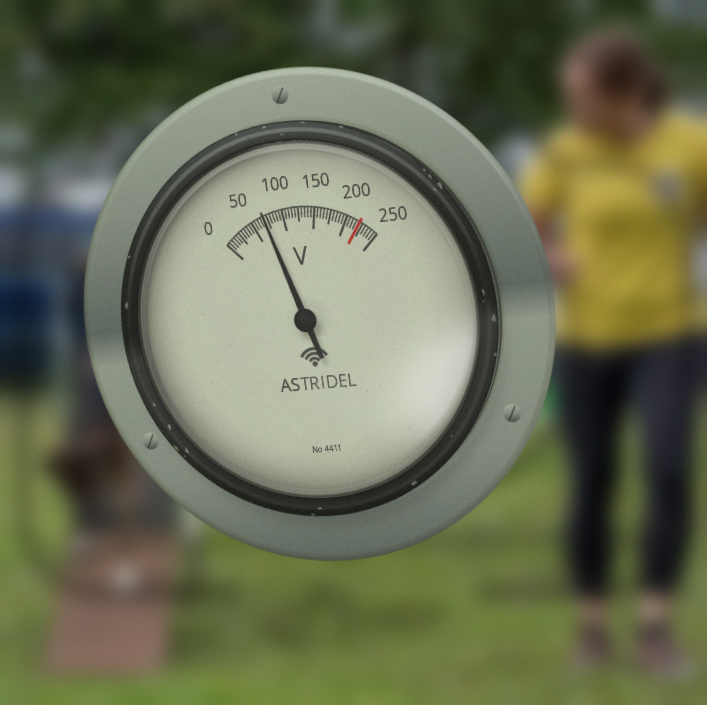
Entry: 75 V
